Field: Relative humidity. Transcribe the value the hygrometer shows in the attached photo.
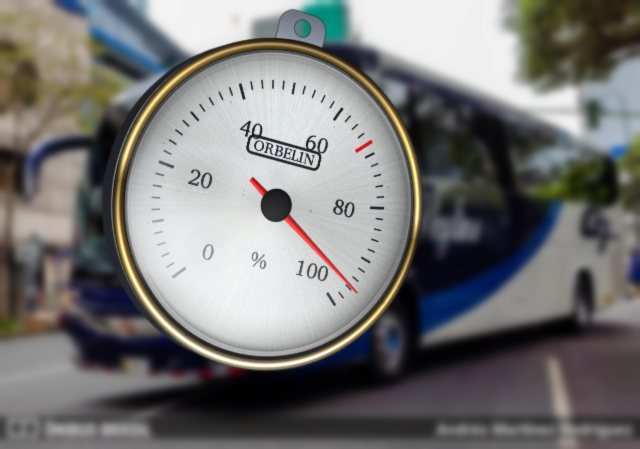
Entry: 96 %
